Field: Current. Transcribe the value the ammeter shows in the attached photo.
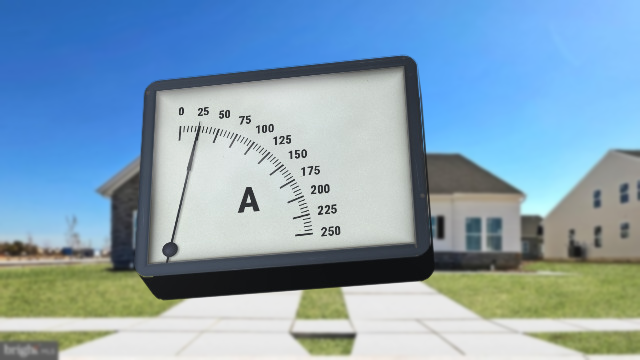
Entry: 25 A
